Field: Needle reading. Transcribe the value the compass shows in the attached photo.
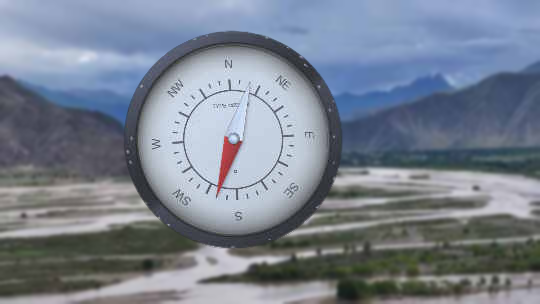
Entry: 200 °
